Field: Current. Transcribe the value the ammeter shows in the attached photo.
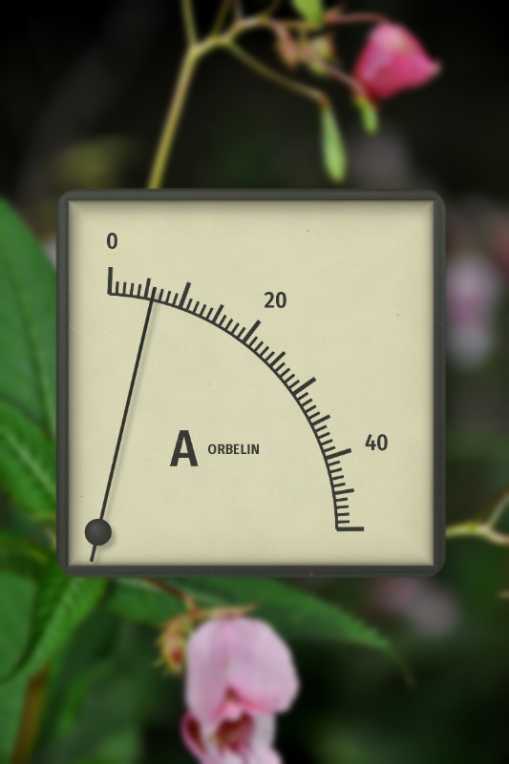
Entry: 6 A
